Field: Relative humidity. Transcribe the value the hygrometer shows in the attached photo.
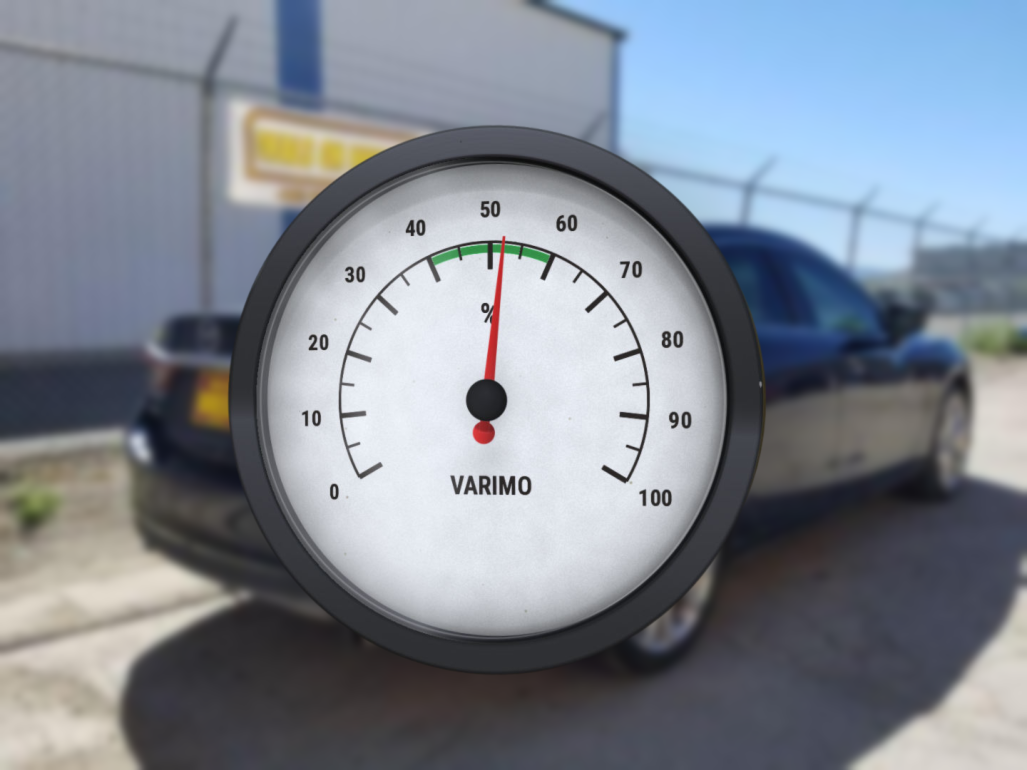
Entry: 52.5 %
